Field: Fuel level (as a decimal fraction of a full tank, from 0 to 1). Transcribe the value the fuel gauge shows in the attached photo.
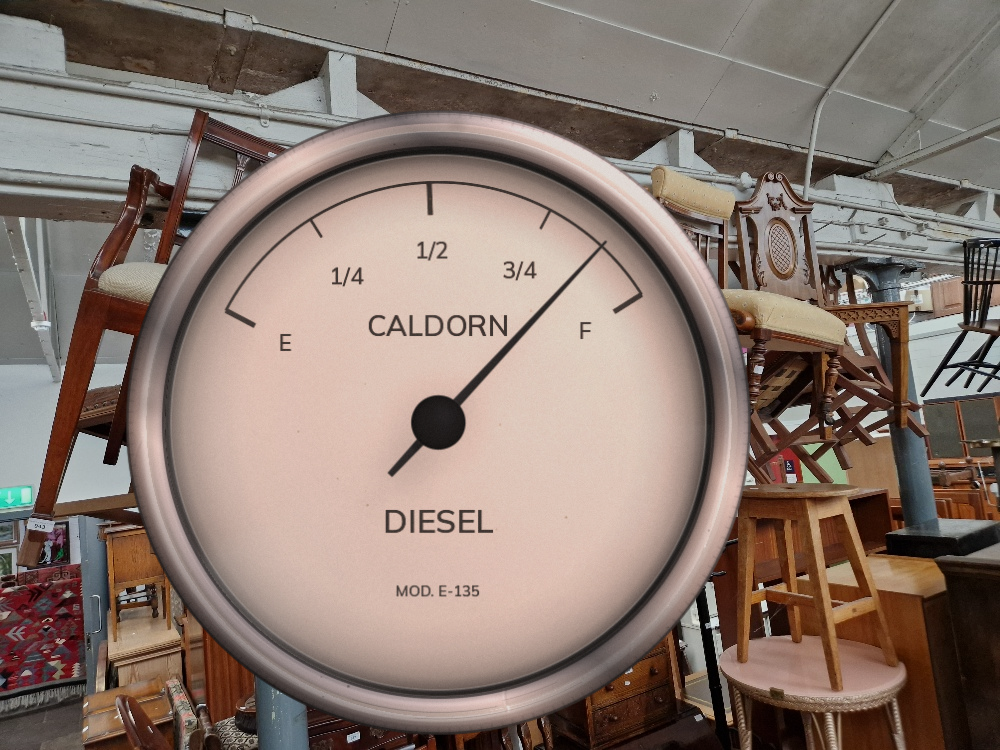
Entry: 0.875
